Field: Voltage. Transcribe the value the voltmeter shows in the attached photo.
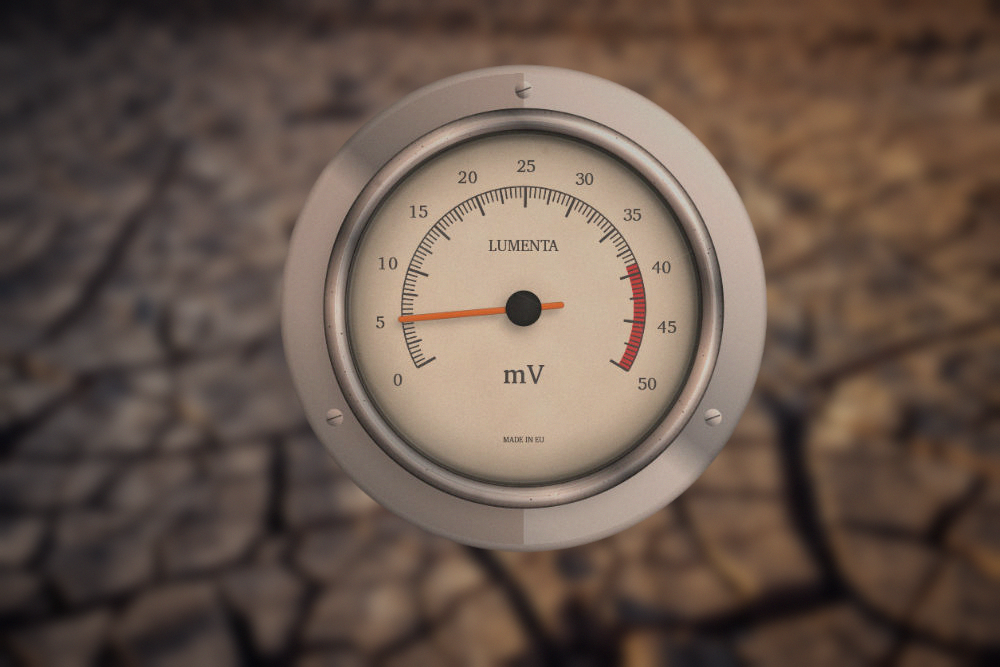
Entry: 5 mV
